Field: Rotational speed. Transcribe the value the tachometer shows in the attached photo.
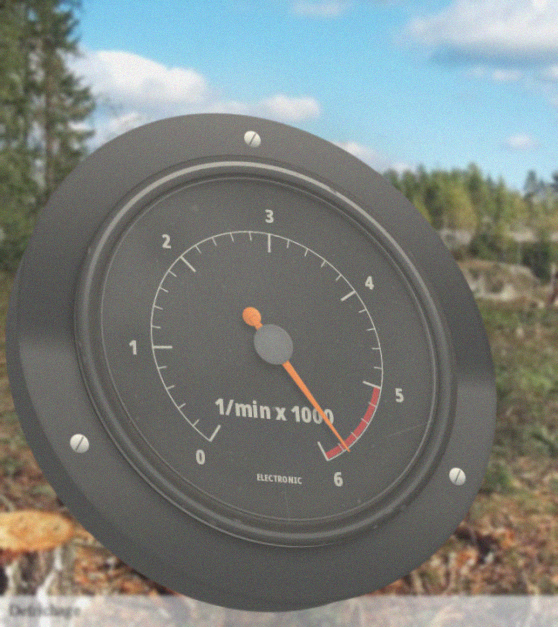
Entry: 5800 rpm
